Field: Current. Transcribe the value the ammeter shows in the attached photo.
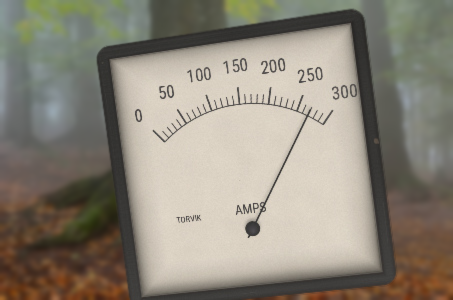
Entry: 270 A
